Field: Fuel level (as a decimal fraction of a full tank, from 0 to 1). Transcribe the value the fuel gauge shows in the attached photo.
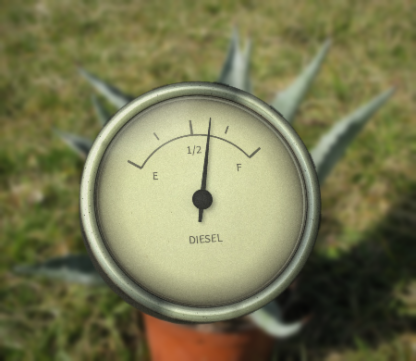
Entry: 0.625
